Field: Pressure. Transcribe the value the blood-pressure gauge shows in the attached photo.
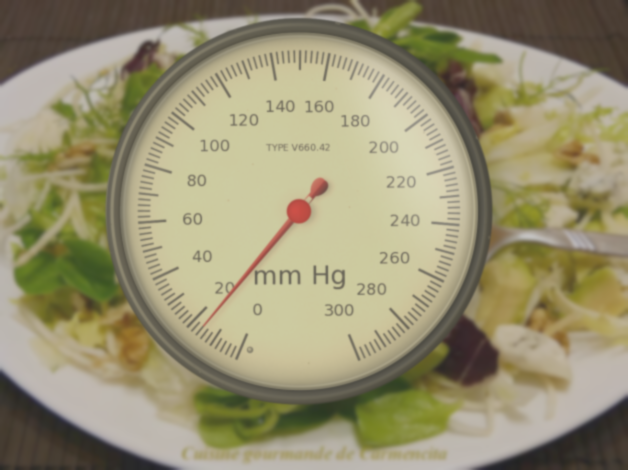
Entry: 16 mmHg
